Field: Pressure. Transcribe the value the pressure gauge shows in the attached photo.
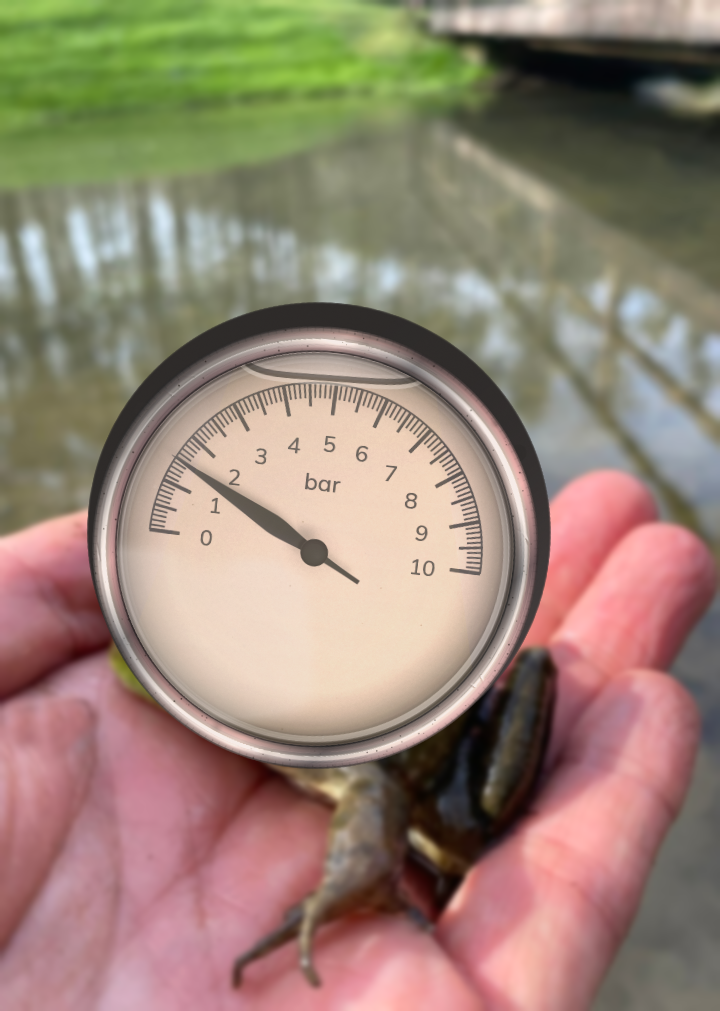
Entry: 1.5 bar
